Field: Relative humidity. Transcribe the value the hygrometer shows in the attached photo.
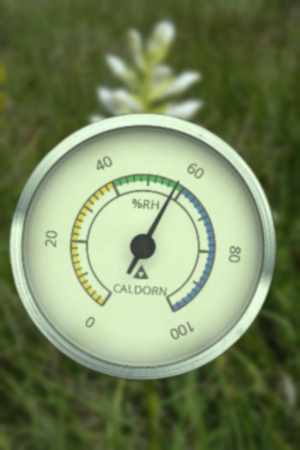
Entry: 58 %
